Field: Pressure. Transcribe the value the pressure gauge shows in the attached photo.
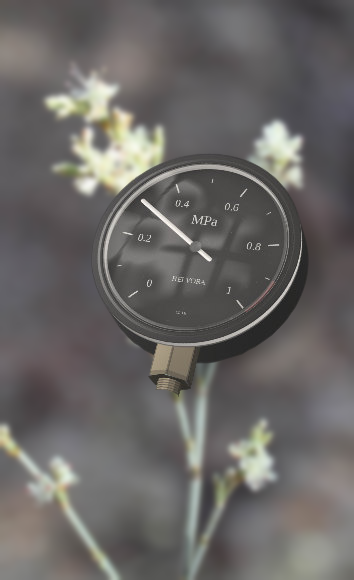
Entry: 0.3 MPa
